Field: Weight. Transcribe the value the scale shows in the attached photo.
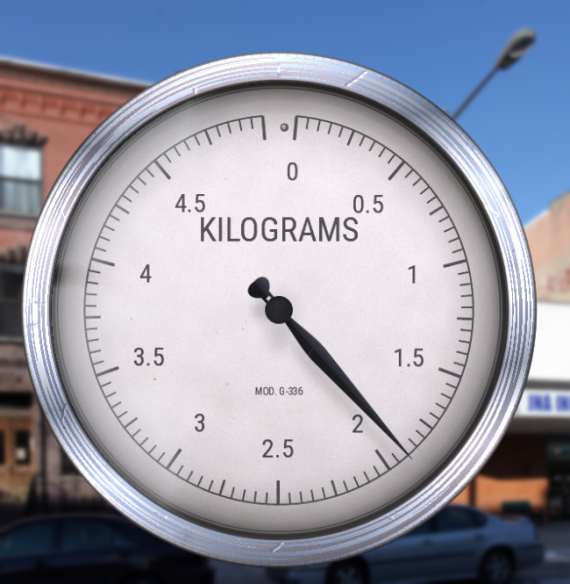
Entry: 1.9 kg
